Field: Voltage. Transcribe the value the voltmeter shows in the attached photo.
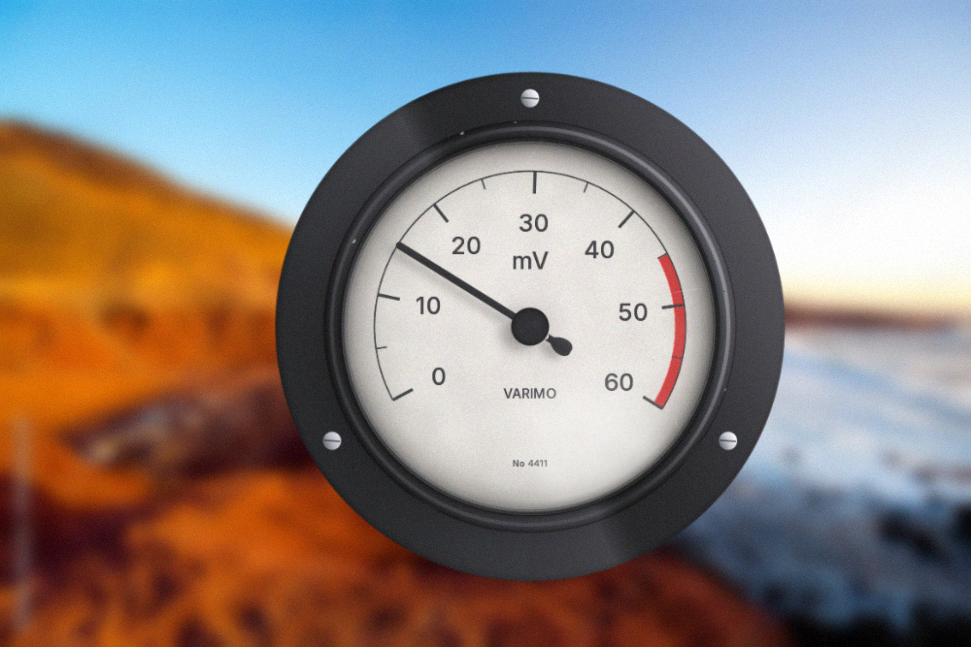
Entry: 15 mV
